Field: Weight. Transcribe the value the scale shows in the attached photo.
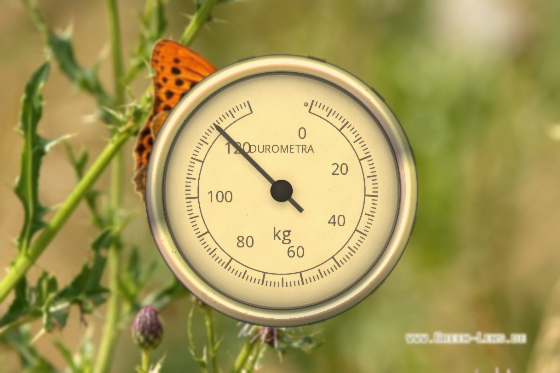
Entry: 120 kg
